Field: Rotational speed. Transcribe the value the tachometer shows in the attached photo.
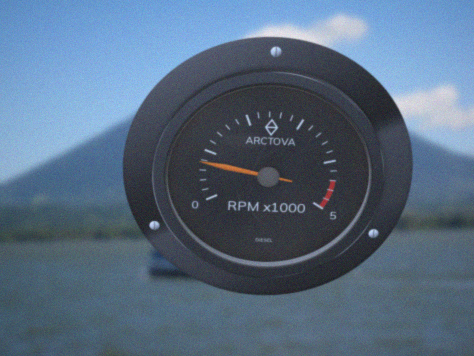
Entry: 800 rpm
